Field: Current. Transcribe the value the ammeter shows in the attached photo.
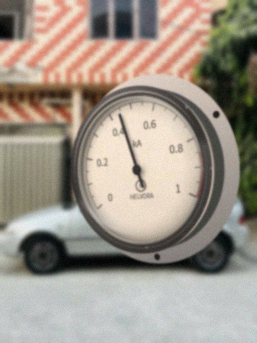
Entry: 0.45 kA
